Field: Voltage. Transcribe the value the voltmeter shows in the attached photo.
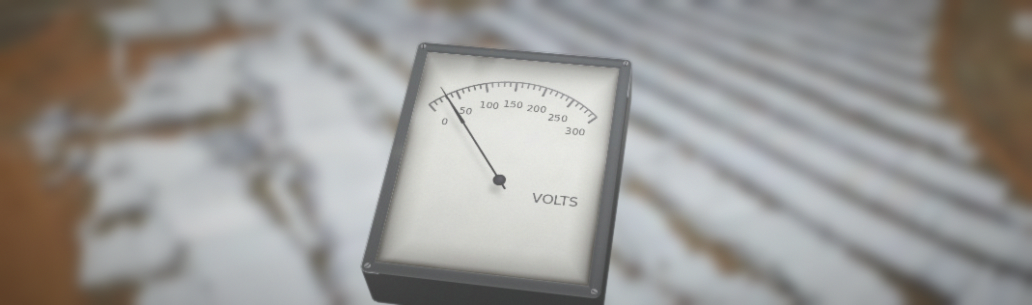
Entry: 30 V
